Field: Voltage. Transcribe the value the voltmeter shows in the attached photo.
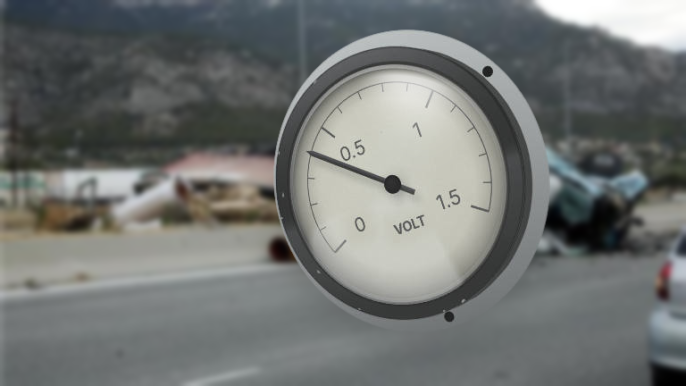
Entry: 0.4 V
